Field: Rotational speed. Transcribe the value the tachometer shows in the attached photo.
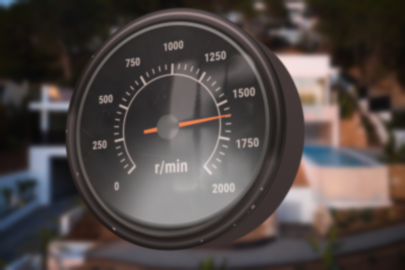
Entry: 1600 rpm
